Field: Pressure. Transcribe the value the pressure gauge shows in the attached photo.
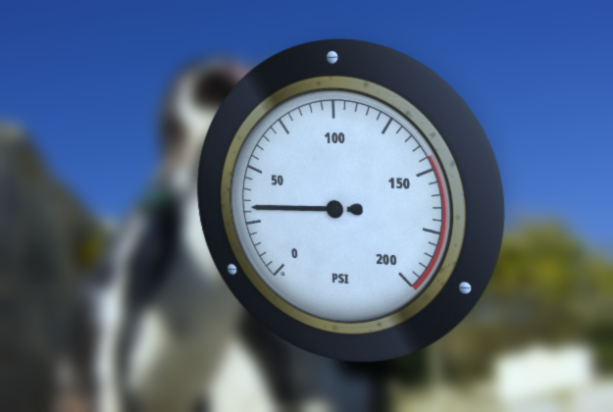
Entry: 32.5 psi
